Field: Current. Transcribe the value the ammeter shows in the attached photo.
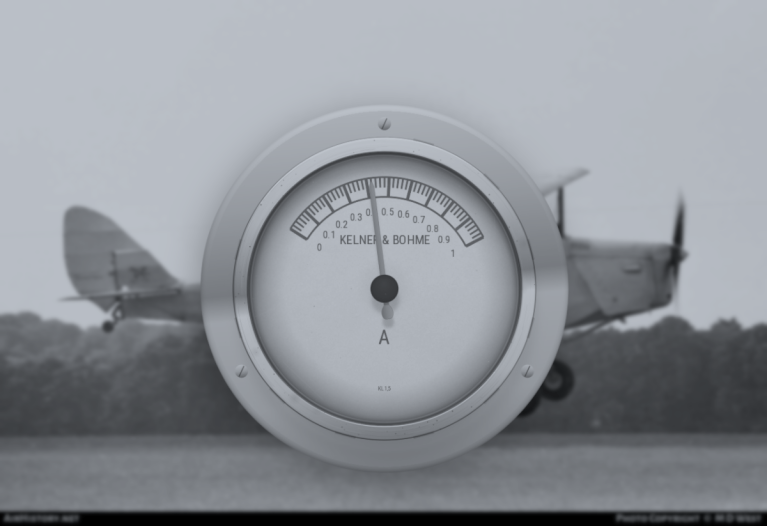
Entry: 0.42 A
